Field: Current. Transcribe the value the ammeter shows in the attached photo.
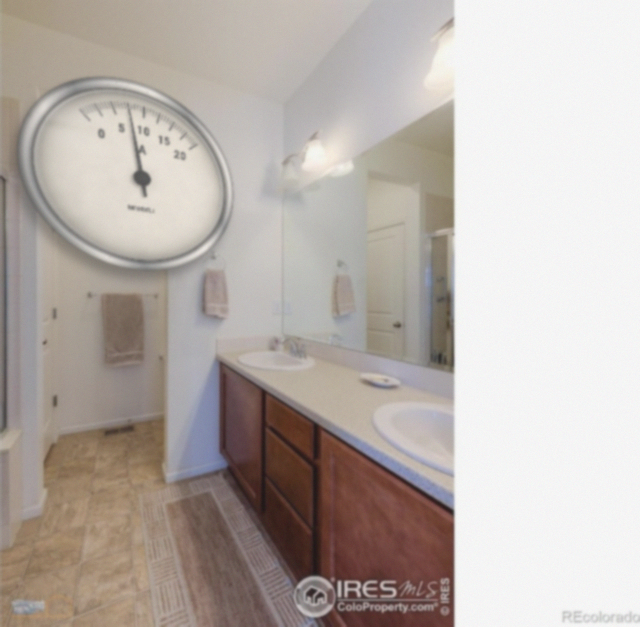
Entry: 7.5 A
